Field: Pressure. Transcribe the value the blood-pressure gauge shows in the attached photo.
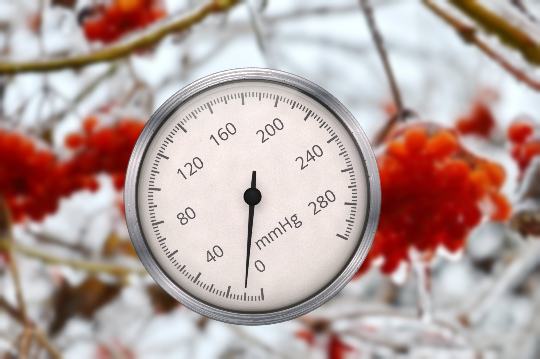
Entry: 10 mmHg
